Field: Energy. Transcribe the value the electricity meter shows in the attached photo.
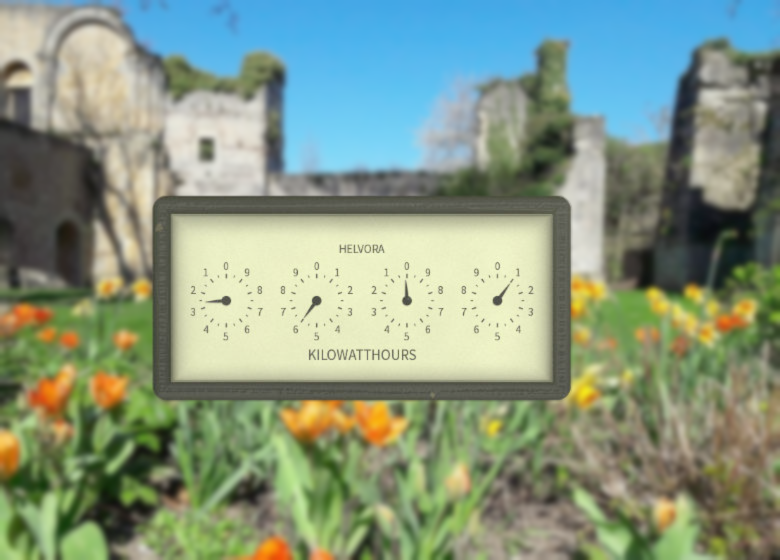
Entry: 2601 kWh
